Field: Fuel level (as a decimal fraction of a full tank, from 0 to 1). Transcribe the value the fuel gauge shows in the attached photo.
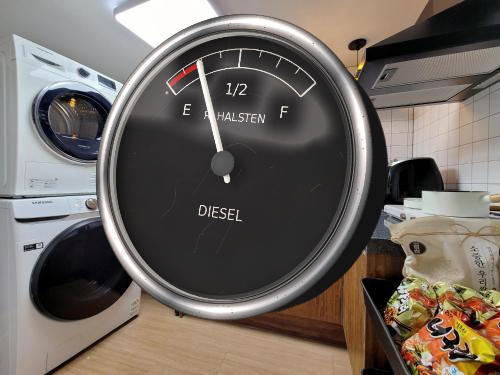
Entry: 0.25
